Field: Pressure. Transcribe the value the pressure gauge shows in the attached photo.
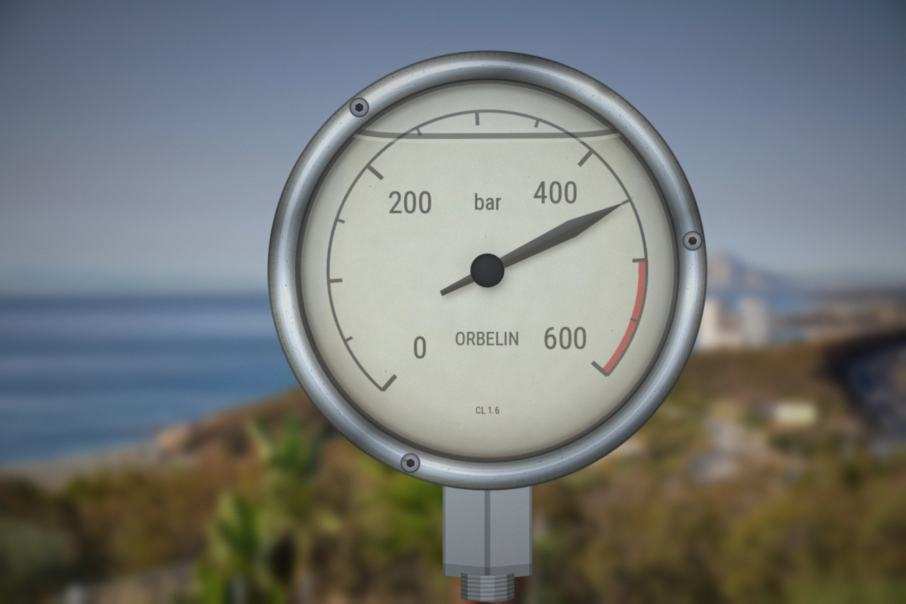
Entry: 450 bar
